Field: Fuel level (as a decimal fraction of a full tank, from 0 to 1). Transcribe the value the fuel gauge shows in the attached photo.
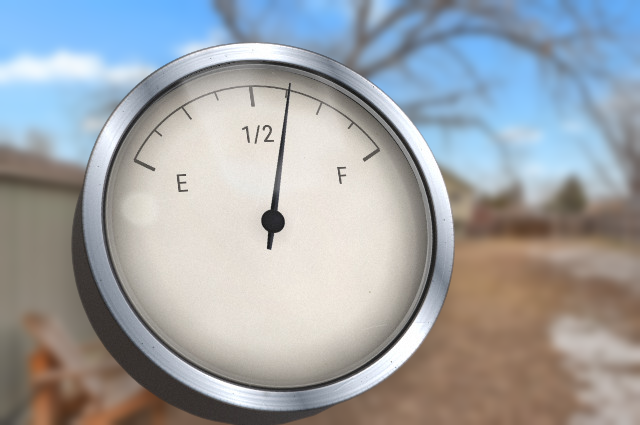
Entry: 0.625
